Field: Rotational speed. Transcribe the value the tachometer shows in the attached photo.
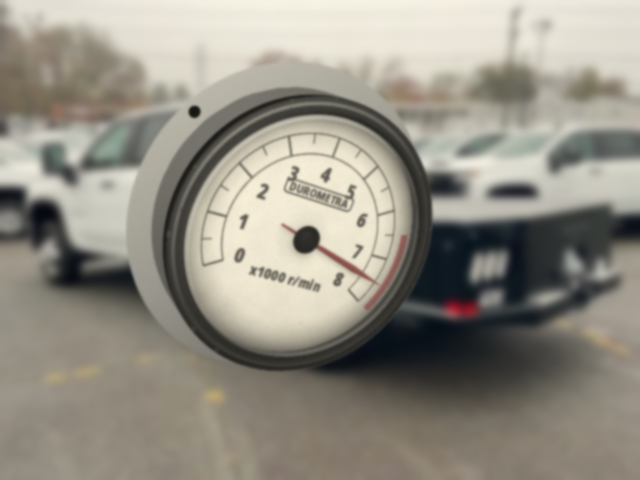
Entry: 7500 rpm
